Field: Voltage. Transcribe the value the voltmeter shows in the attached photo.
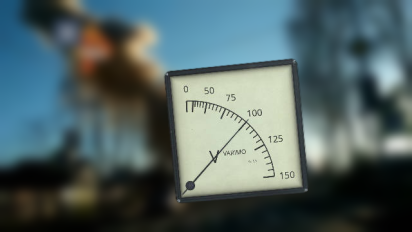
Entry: 100 V
